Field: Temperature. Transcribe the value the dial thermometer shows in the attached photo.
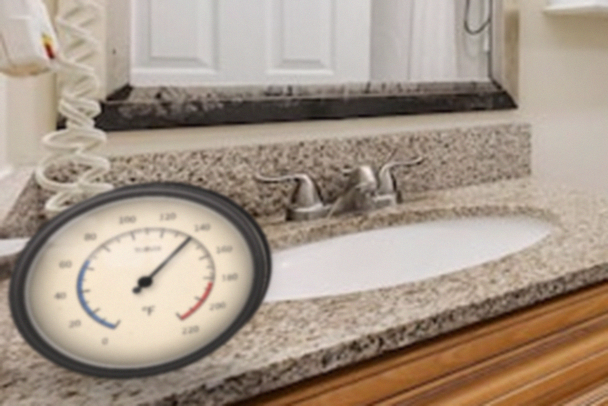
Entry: 140 °F
